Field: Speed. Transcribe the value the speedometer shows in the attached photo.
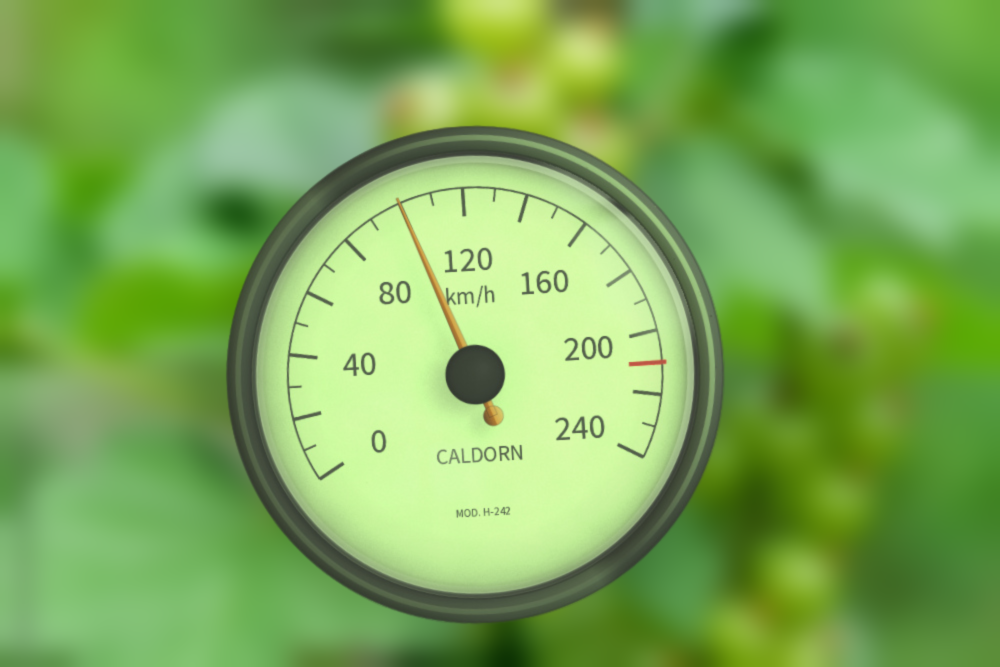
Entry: 100 km/h
